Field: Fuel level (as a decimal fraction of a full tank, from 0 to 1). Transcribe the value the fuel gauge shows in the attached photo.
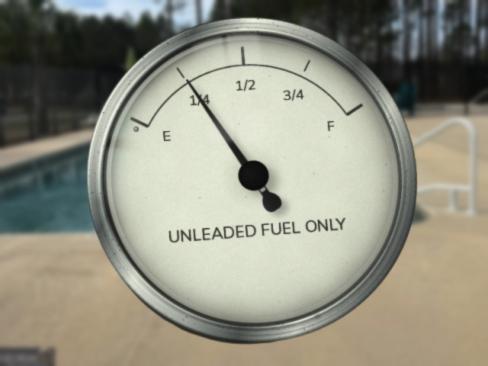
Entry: 0.25
